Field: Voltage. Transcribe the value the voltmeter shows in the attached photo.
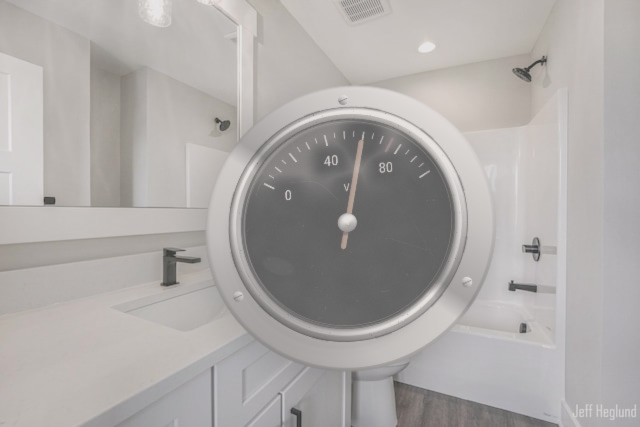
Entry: 60 V
